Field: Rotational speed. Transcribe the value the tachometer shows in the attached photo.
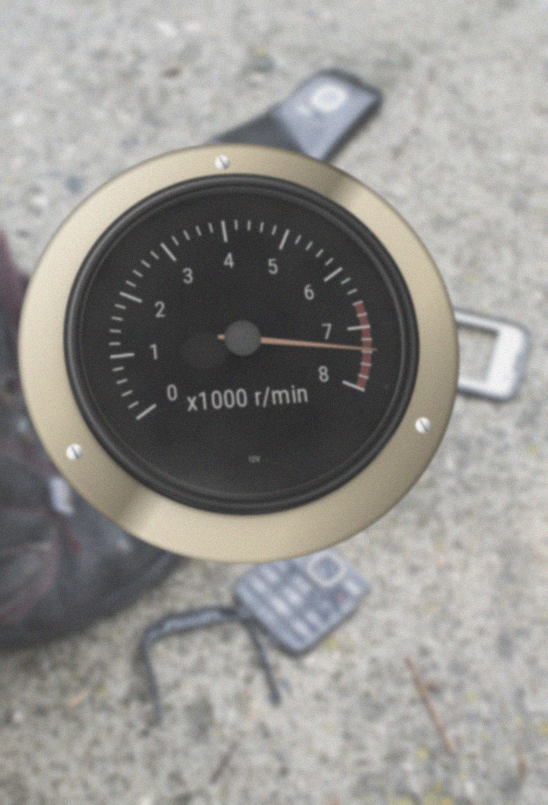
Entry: 7400 rpm
